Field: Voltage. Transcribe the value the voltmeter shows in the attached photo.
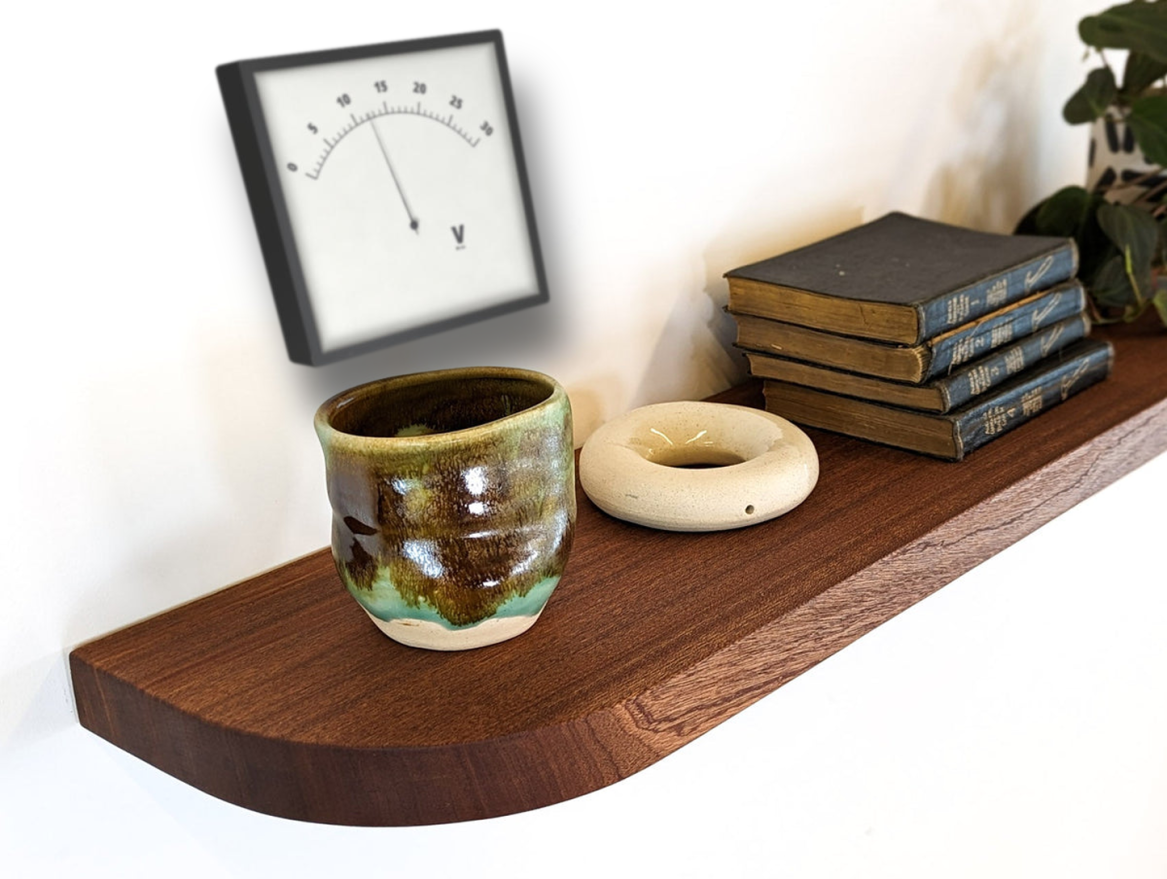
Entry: 12 V
